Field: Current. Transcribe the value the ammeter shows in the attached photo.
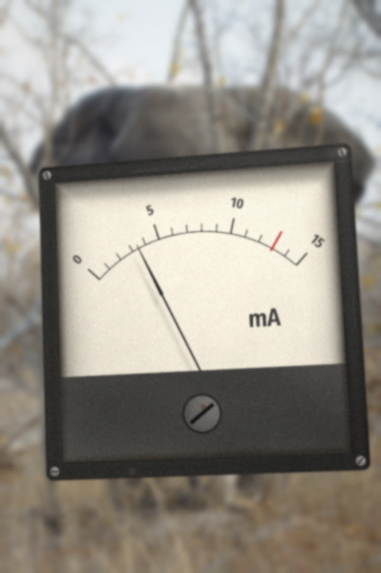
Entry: 3.5 mA
